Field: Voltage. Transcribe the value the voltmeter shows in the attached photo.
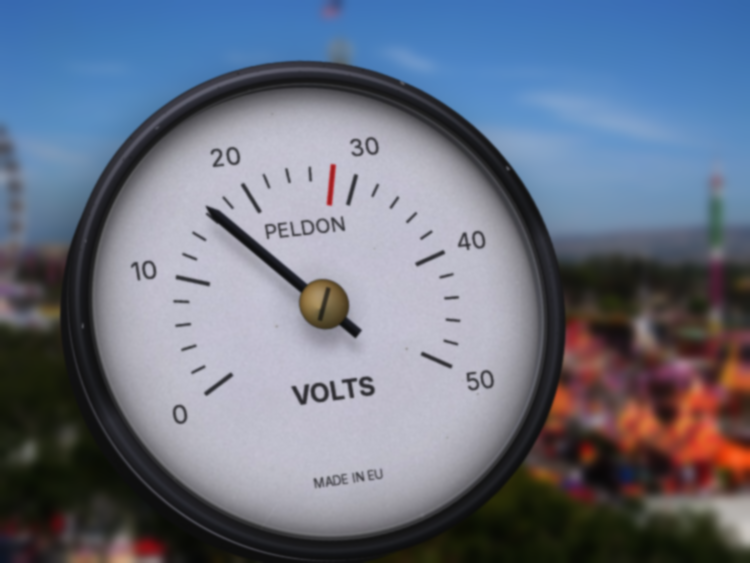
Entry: 16 V
